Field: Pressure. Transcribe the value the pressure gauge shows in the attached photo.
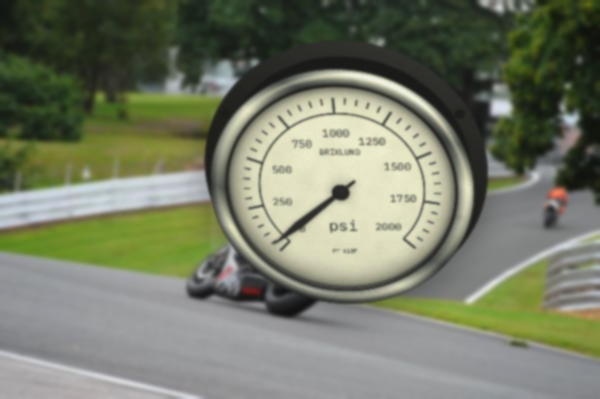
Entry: 50 psi
